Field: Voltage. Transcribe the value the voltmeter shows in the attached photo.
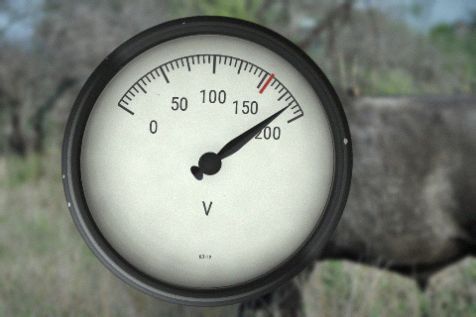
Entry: 185 V
